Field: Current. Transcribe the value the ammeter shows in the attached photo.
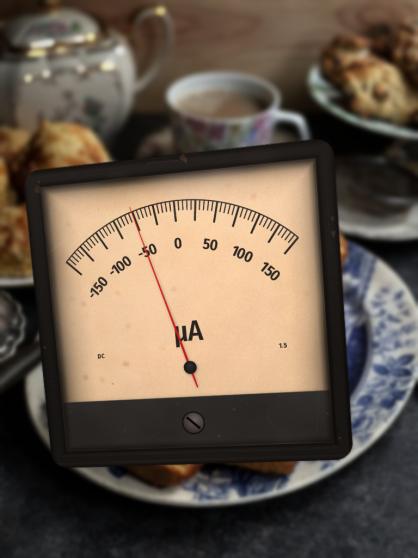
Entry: -50 µA
